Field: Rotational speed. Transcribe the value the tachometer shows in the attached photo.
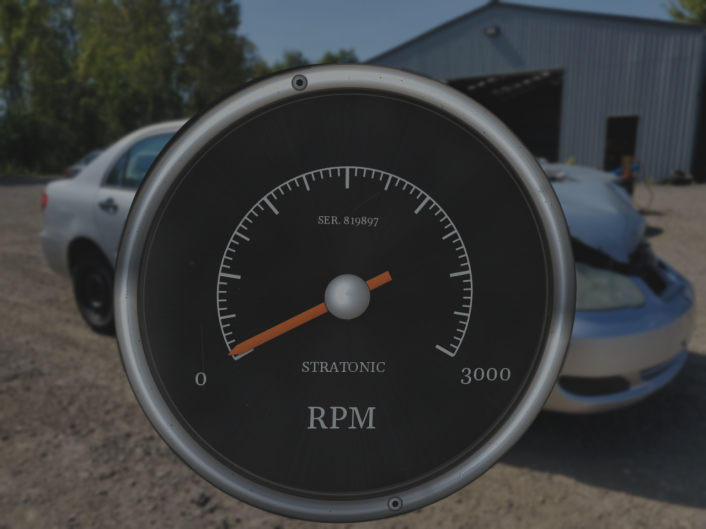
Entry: 50 rpm
